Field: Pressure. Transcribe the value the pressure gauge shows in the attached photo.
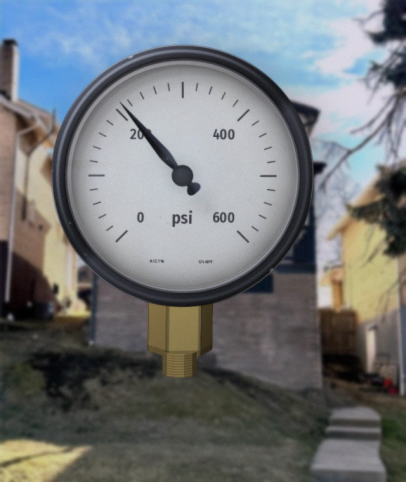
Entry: 210 psi
